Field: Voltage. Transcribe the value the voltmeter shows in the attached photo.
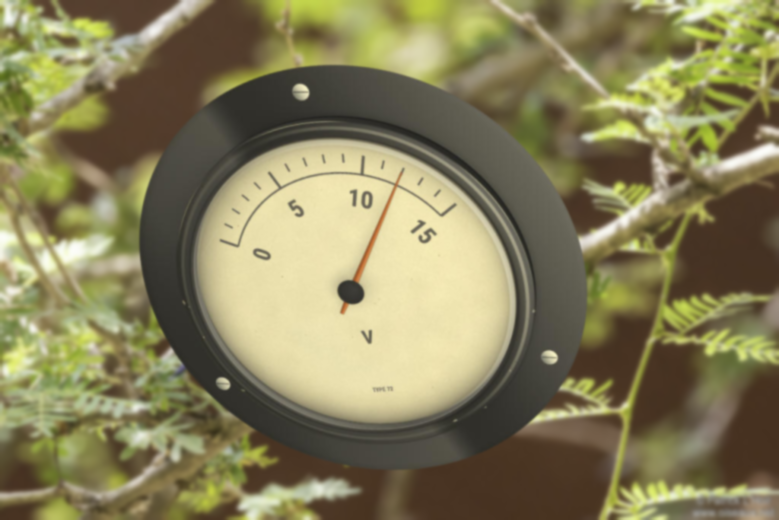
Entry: 12 V
